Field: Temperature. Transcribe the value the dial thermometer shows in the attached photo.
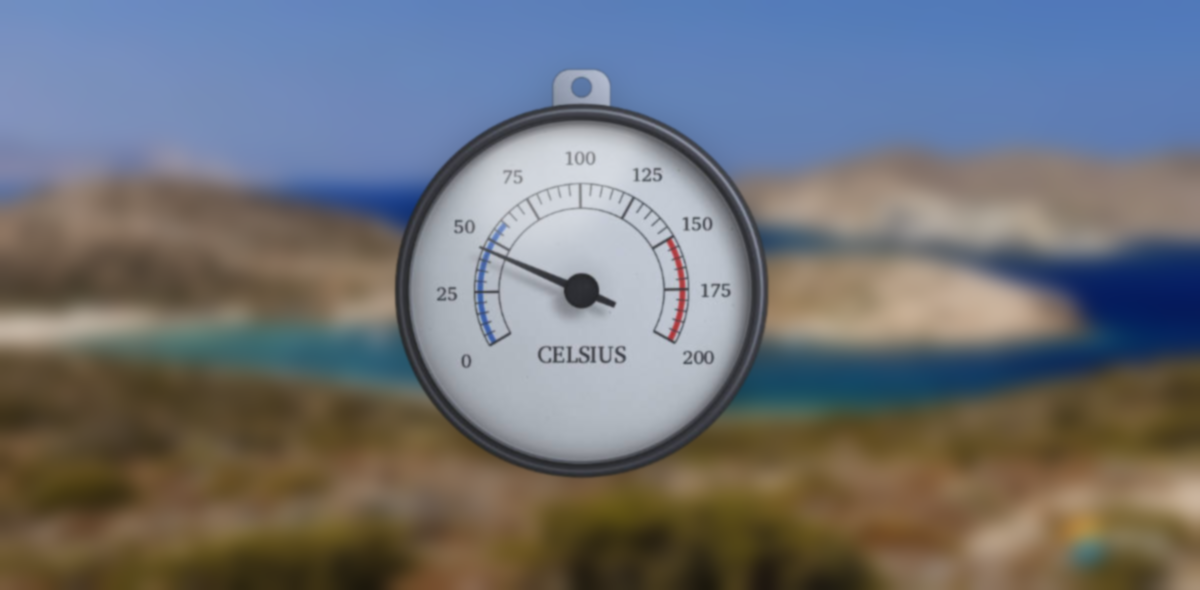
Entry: 45 °C
